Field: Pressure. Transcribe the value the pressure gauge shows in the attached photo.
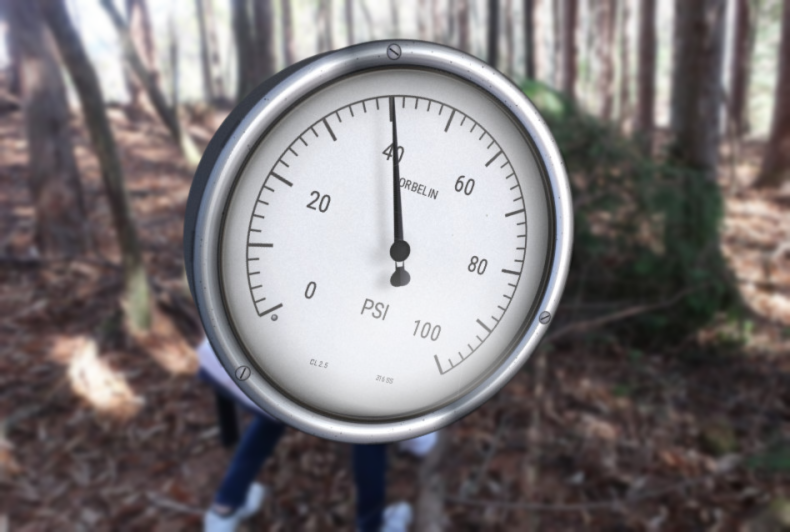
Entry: 40 psi
